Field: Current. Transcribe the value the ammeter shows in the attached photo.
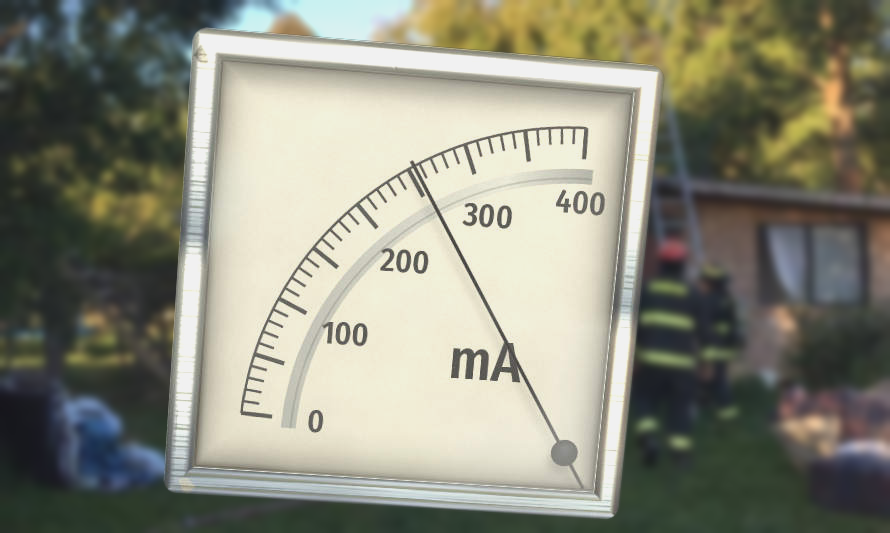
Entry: 255 mA
